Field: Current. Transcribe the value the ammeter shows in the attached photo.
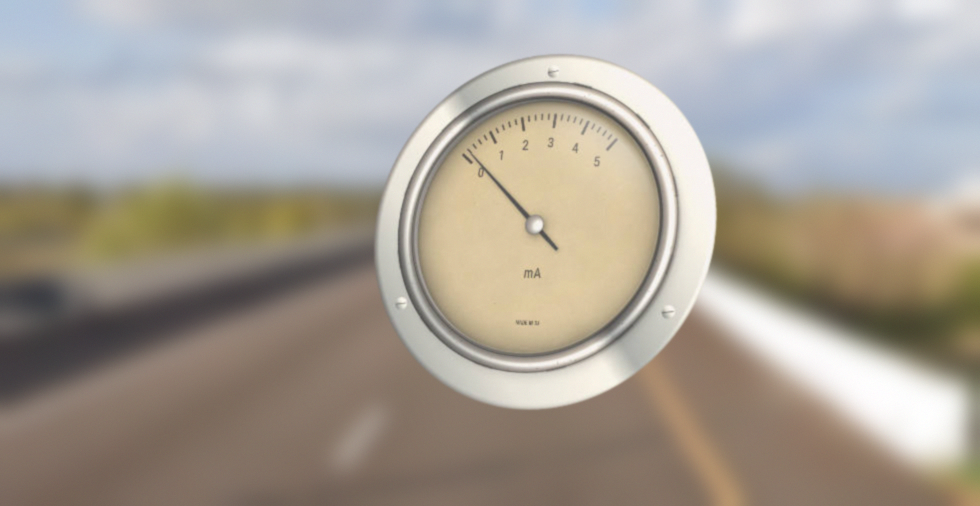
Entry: 0.2 mA
